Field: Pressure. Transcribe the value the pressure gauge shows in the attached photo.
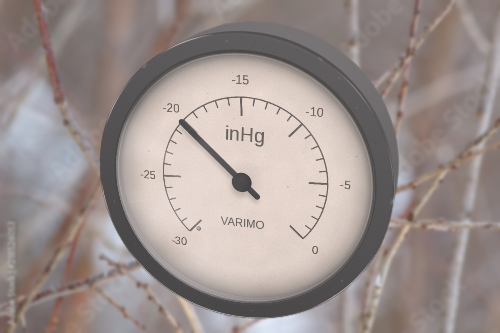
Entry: -20 inHg
